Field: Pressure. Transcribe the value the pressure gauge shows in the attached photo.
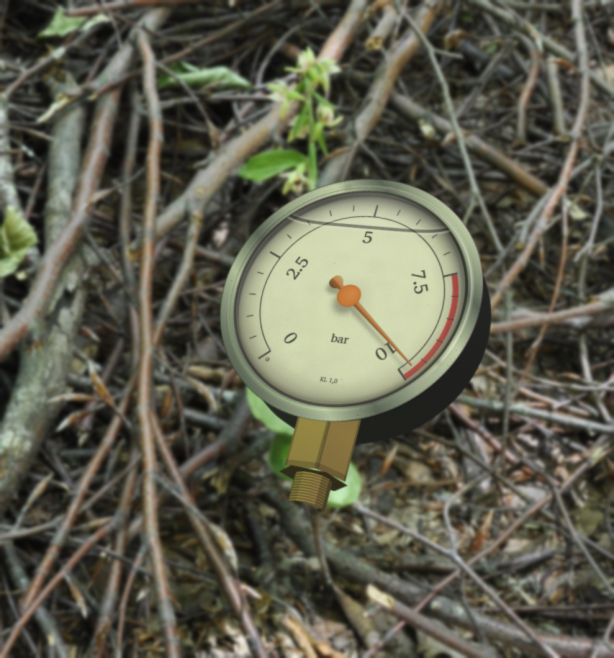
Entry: 9.75 bar
